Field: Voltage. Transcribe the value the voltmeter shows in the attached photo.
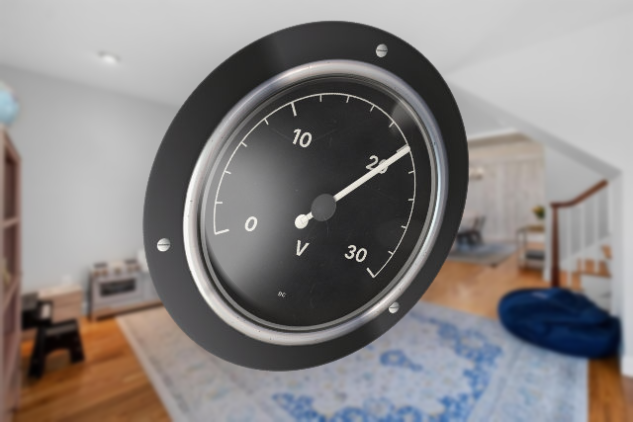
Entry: 20 V
